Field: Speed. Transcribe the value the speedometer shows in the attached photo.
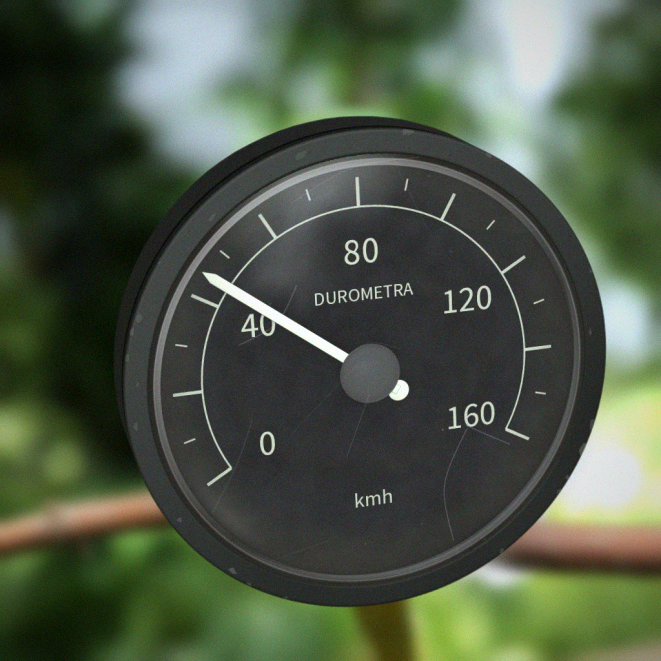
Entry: 45 km/h
